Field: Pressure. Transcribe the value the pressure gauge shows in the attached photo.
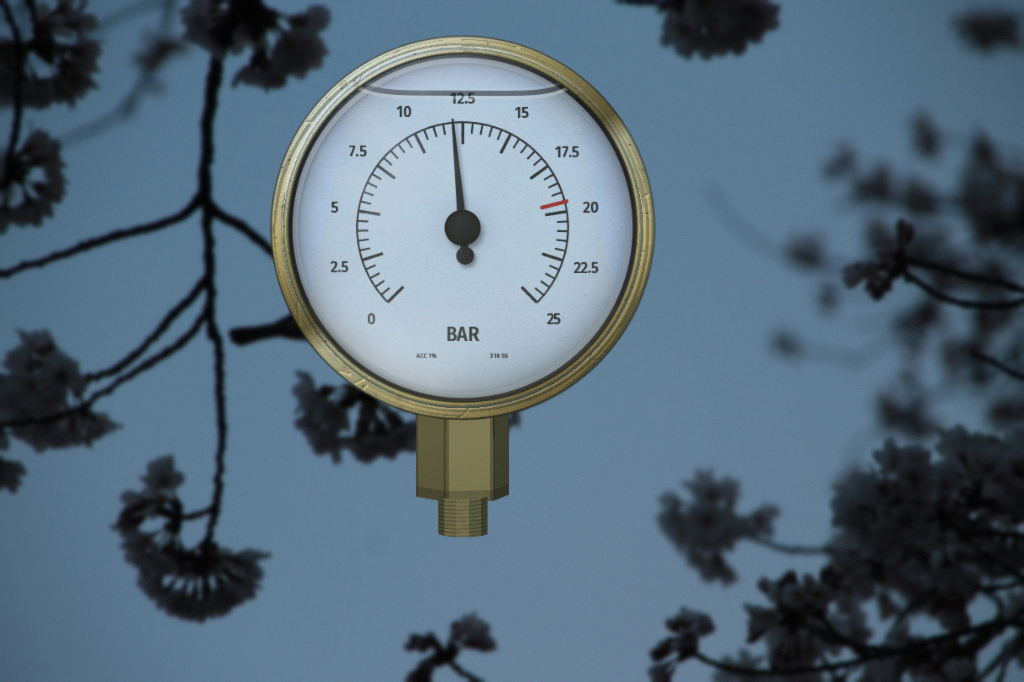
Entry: 12 bar
